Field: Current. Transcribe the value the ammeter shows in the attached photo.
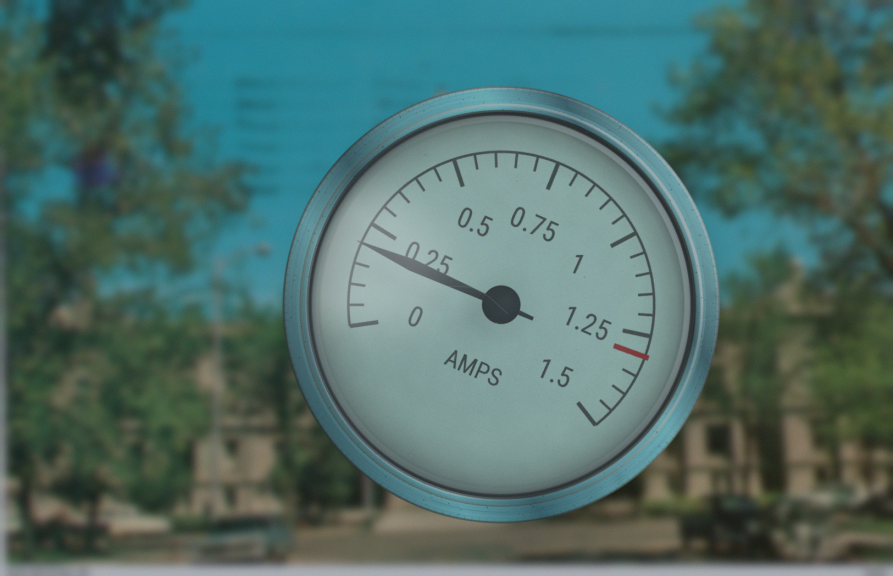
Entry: 0.2 A
